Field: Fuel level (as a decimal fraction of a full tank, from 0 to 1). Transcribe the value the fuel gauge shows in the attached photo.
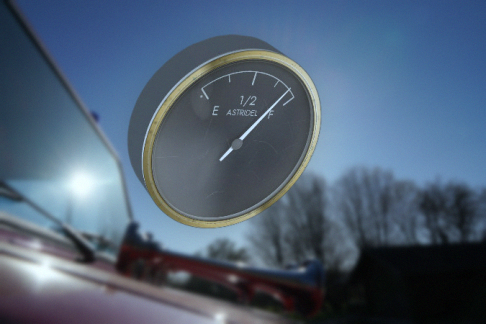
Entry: 0.875
